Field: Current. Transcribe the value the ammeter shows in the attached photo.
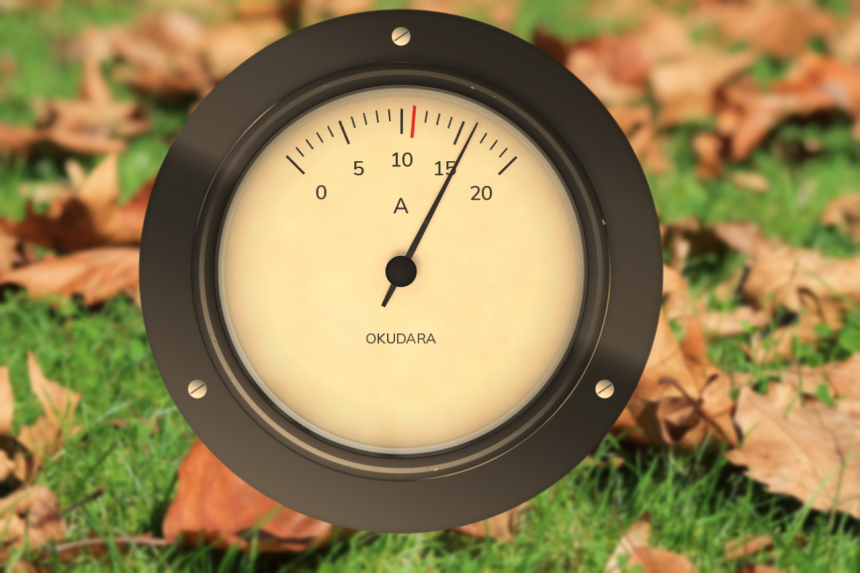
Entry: 16 A
